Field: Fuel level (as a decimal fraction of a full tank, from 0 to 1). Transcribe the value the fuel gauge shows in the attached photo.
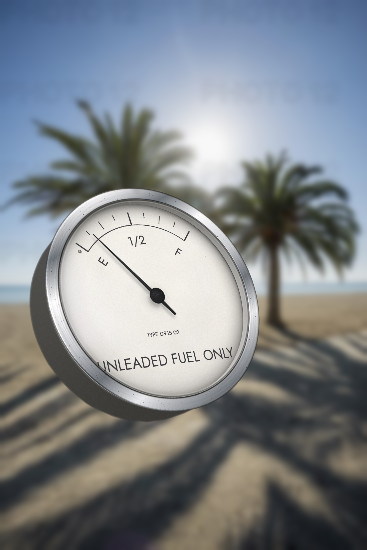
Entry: 0.125
